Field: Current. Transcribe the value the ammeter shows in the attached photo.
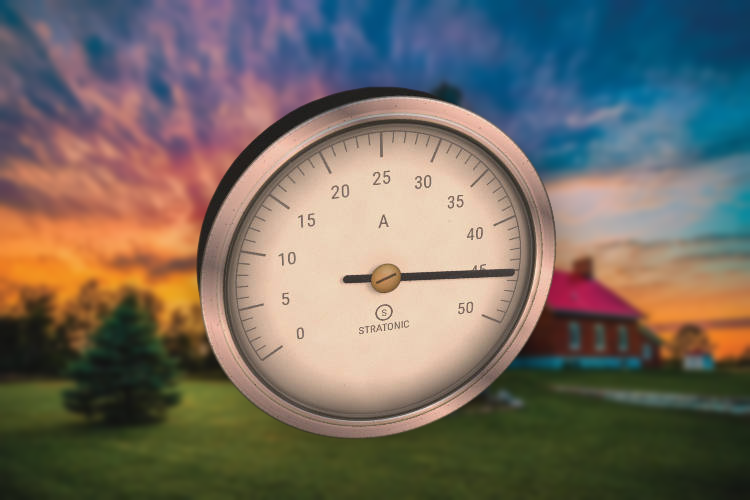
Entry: 45 A
